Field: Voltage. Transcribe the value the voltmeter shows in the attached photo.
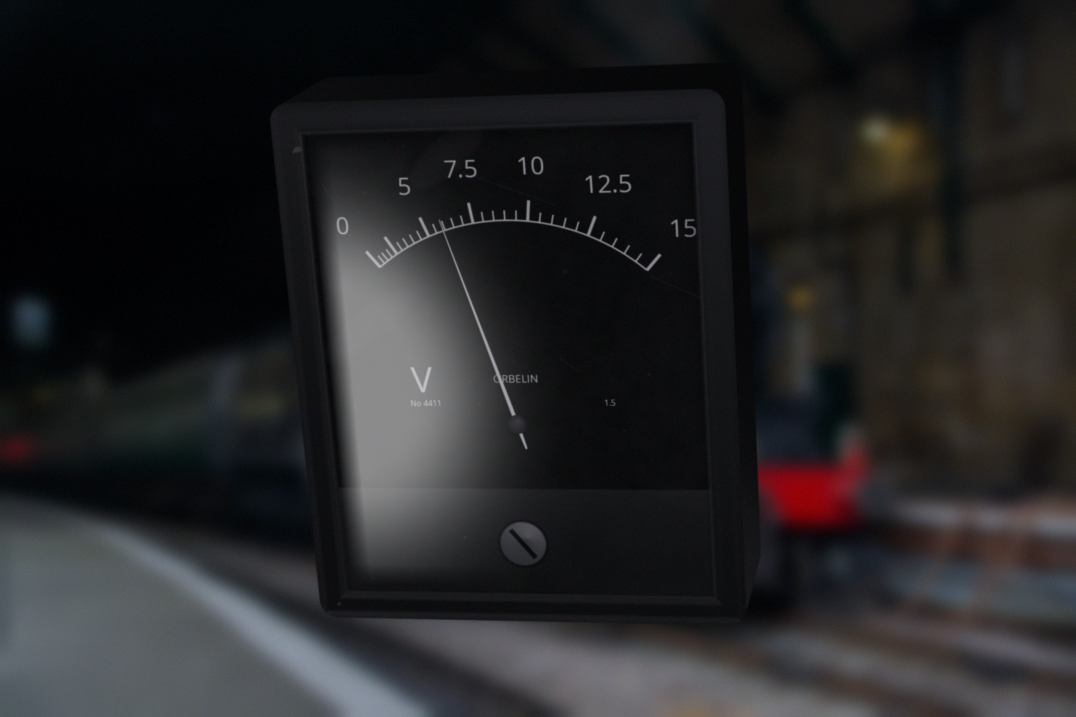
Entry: 6 V
